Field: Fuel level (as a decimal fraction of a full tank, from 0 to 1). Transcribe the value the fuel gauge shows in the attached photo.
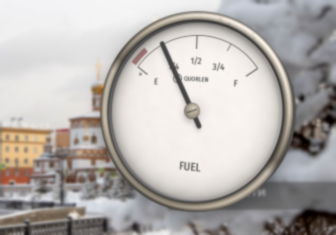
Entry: 0.25
